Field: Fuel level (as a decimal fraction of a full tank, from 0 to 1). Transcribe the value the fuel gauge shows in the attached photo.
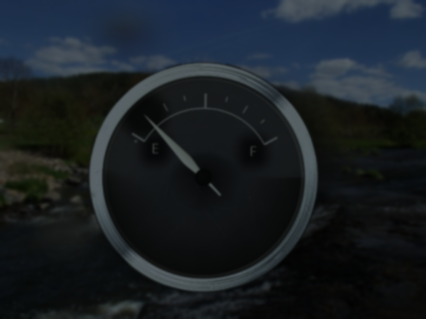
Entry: 0.125
